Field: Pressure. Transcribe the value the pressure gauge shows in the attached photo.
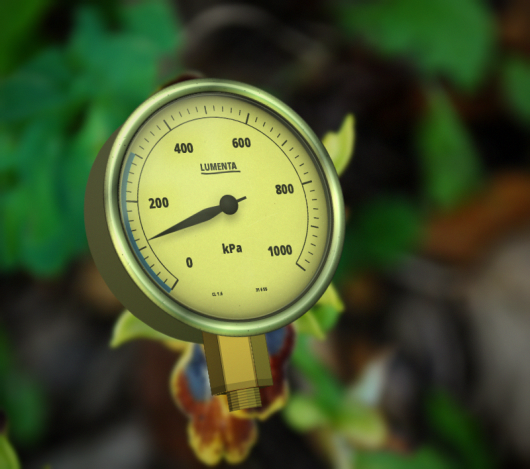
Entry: 110 kPa
